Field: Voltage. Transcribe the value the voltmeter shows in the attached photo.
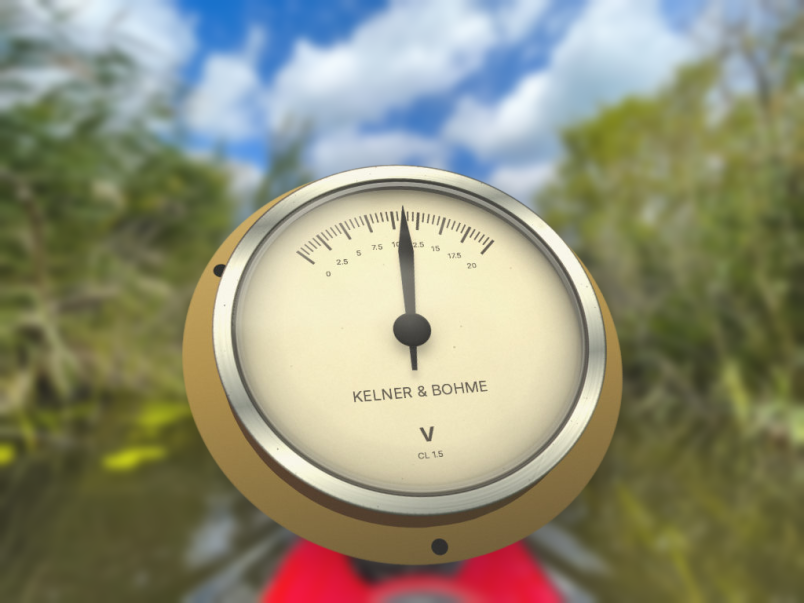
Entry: 11 V
